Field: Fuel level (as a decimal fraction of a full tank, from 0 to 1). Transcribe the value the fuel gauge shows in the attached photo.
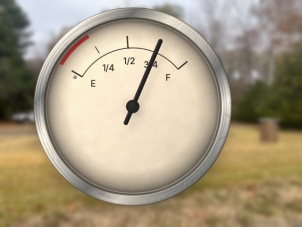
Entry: 0.75
